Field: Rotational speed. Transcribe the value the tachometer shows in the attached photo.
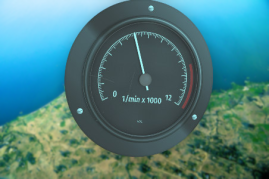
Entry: 5000 rpm
